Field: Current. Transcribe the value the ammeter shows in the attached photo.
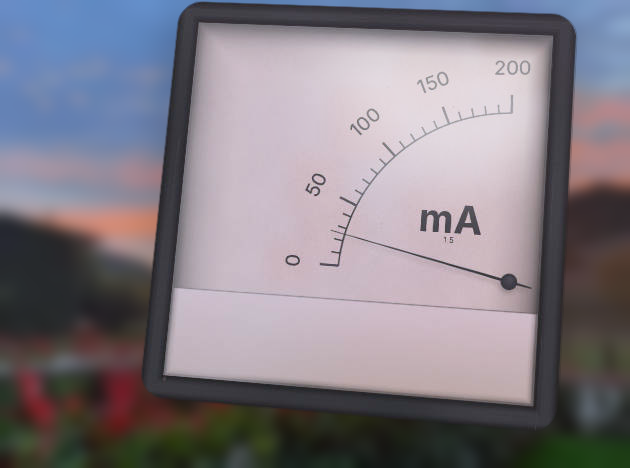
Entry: 25 mA
